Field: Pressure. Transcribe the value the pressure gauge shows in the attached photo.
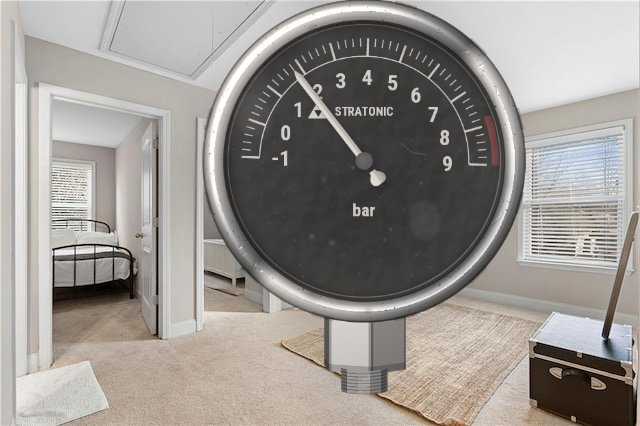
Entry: 1.8 bar
